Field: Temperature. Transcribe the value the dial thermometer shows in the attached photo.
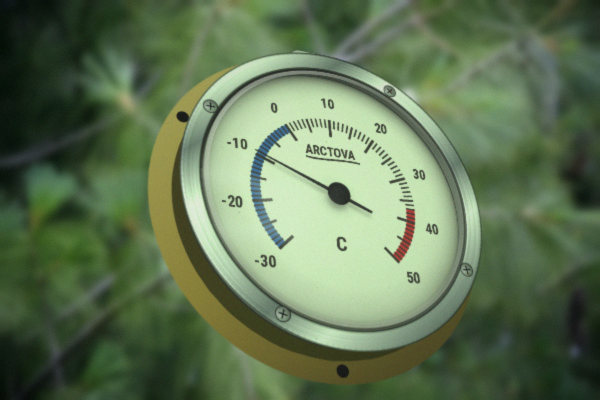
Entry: -10 °C
